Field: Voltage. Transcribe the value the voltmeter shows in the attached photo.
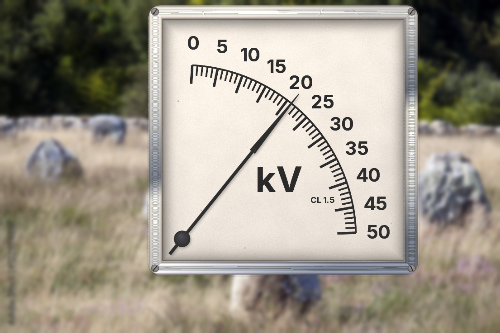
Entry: 21 kV
